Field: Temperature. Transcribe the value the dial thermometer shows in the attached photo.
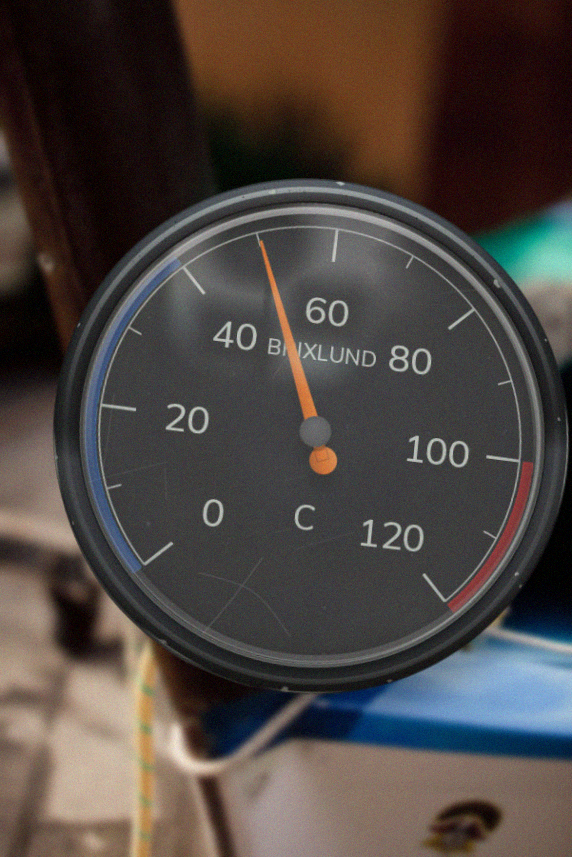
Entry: 50 °C
